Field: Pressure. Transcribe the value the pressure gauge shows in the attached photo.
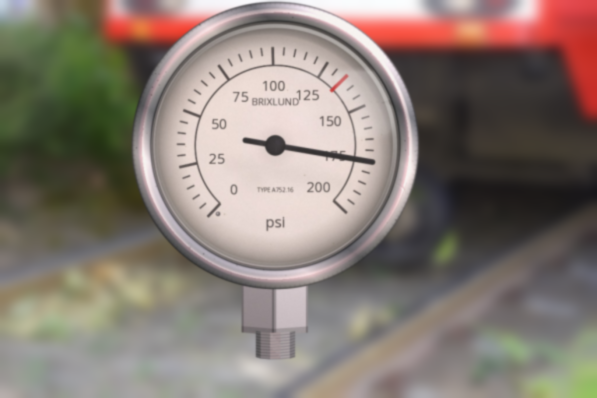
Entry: 175 psi
